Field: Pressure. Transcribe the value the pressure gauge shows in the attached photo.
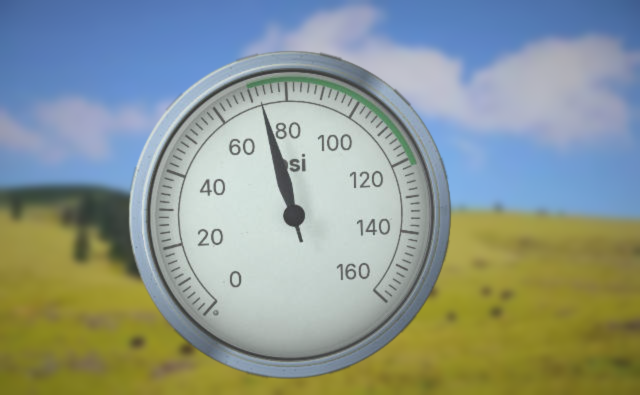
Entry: 72 psi
